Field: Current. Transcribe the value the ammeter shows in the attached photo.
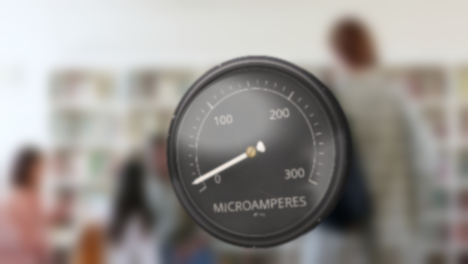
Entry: 10 µA
